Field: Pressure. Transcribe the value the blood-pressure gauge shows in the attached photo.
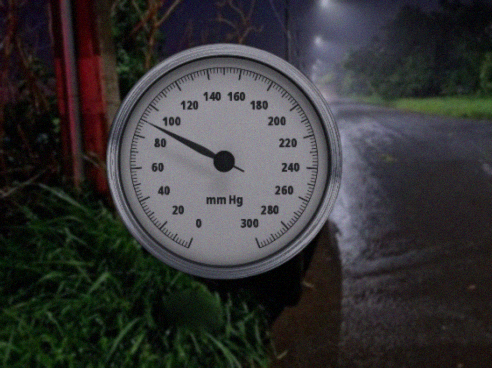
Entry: 90 mmHg
